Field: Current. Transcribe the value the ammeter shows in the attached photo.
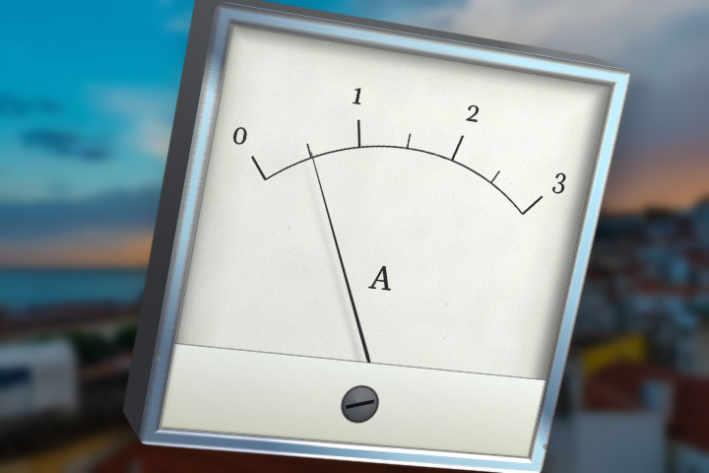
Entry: 0.5 A
